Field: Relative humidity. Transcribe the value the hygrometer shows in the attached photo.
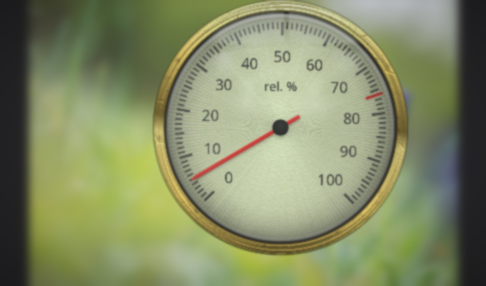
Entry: 5 %
